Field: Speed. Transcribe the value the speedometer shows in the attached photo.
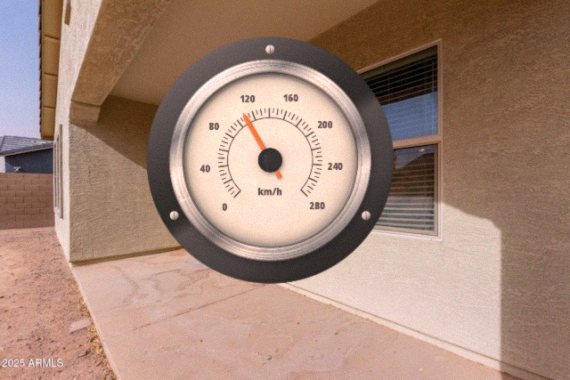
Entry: 110 km/h
